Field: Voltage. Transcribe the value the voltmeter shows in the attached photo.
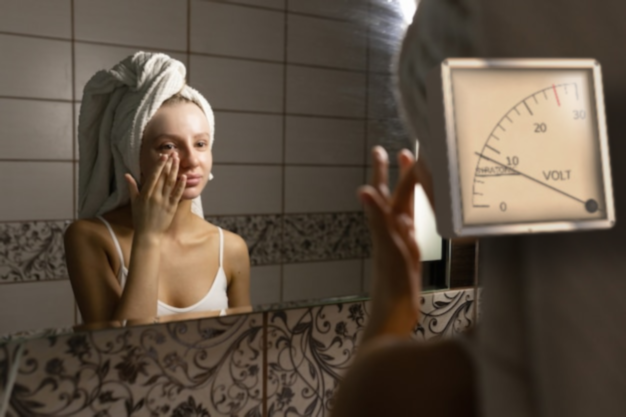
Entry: 8 V
